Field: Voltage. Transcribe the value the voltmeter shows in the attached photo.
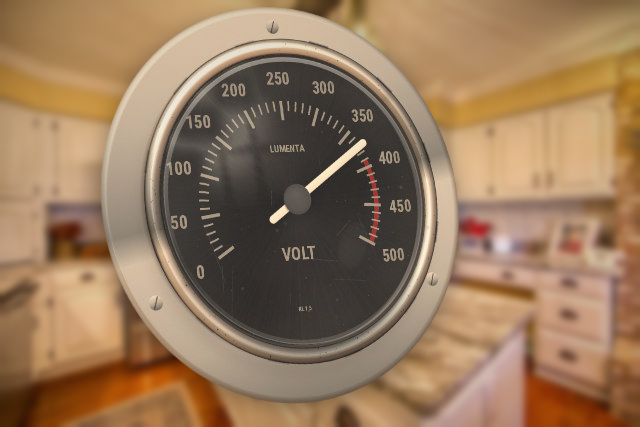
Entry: 370 V
